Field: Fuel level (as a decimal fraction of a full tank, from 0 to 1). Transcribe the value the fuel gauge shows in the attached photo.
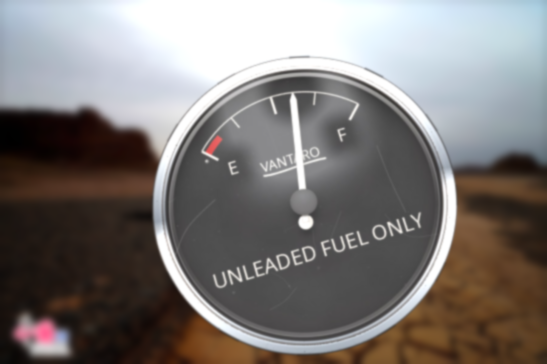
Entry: 0.625
